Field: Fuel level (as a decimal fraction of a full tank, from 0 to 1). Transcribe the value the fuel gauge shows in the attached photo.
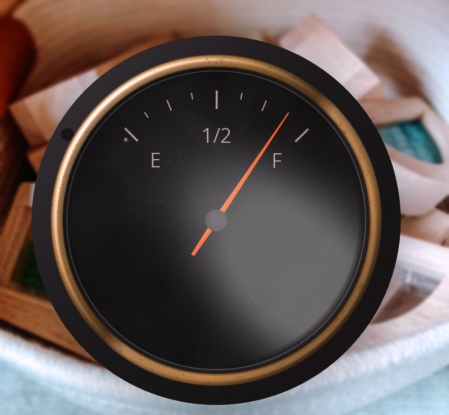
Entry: 0.875
